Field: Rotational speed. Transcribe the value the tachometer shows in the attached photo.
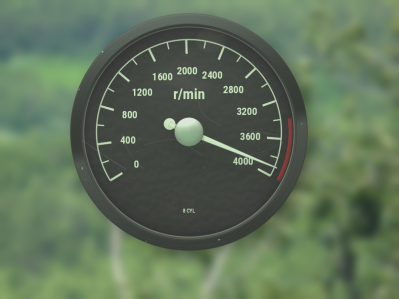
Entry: 3900 rpm
